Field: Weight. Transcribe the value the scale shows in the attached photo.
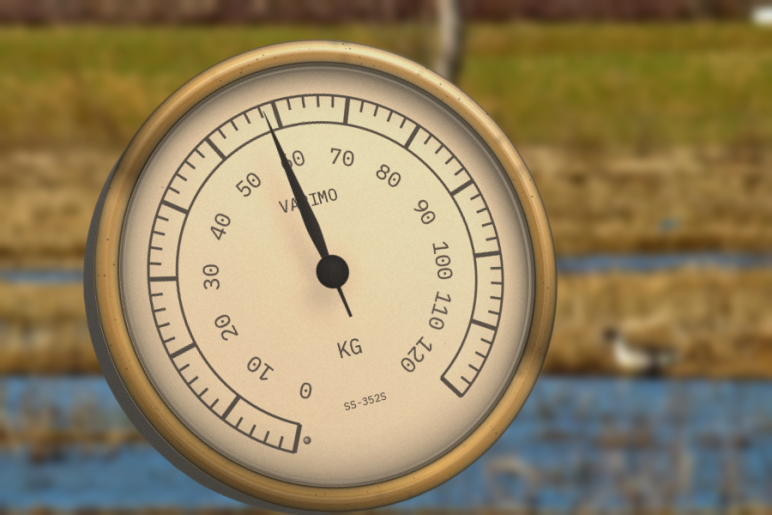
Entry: 58 kg
